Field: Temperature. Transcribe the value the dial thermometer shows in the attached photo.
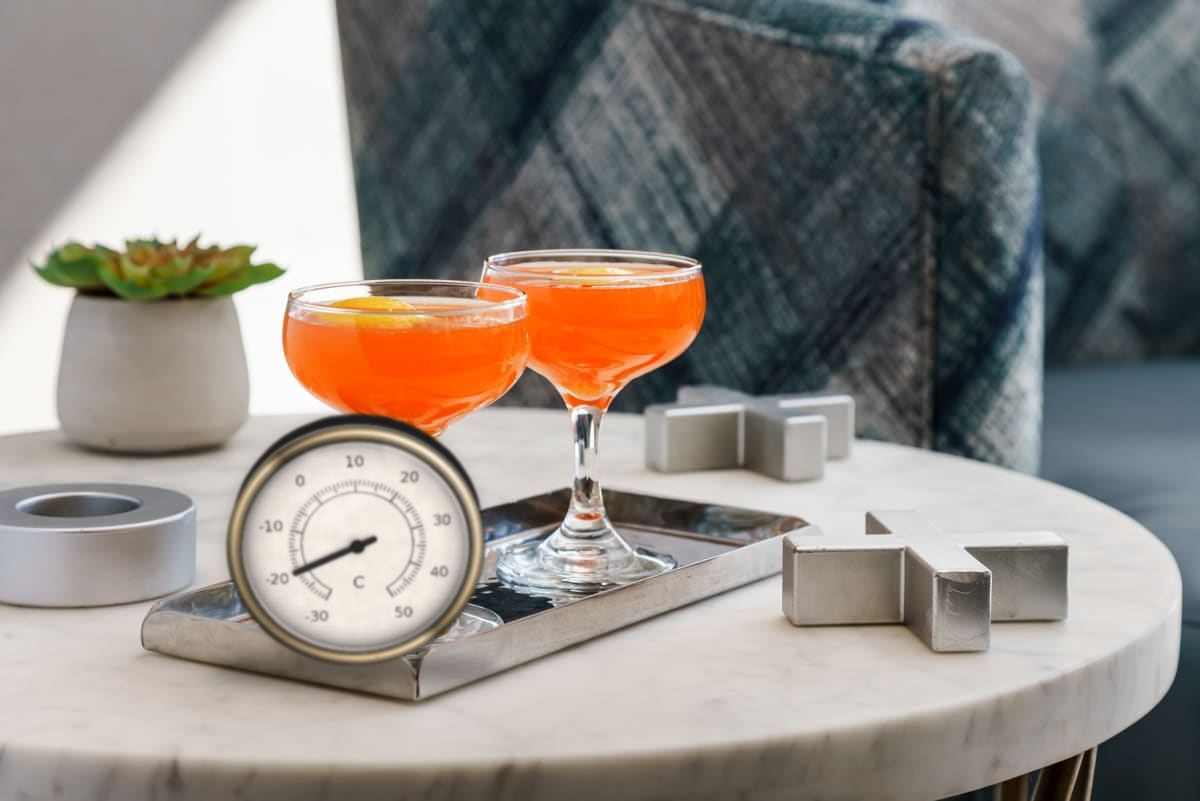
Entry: -20 °C
